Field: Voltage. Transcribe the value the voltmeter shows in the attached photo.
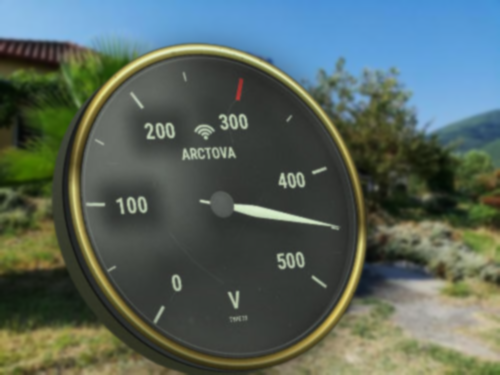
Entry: 450 V
